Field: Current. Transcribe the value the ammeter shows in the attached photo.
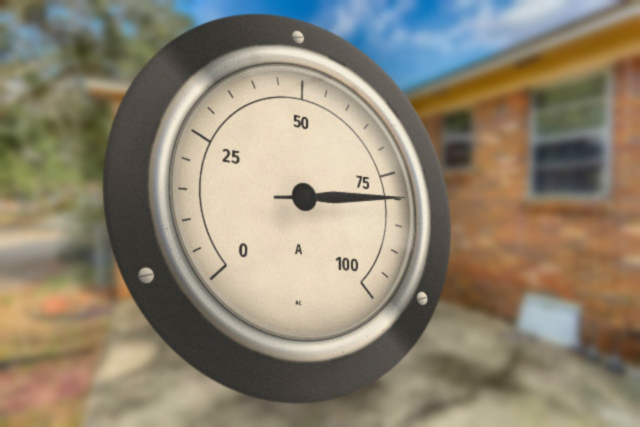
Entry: 80 A
